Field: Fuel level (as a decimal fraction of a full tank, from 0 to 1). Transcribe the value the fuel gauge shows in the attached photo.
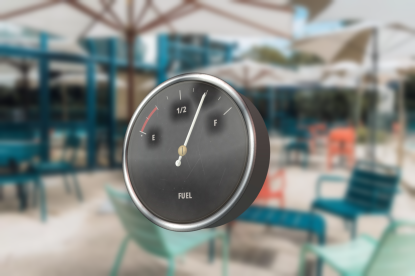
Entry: 0.75
